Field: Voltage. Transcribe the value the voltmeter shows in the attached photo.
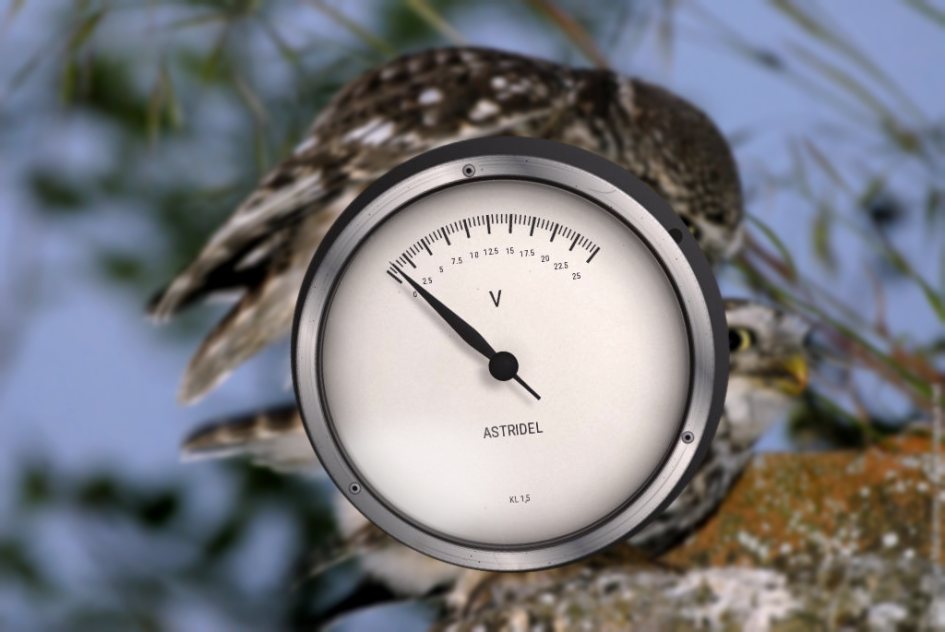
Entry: 1 V
